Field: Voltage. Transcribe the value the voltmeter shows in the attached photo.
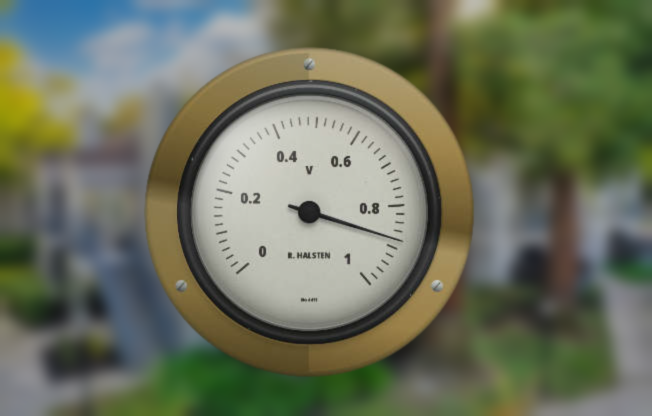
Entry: 0.88 V
